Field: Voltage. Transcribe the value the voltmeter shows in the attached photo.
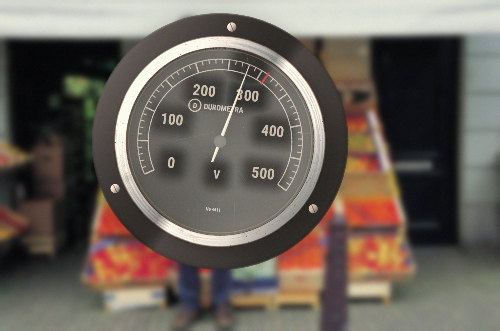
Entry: 280 V
